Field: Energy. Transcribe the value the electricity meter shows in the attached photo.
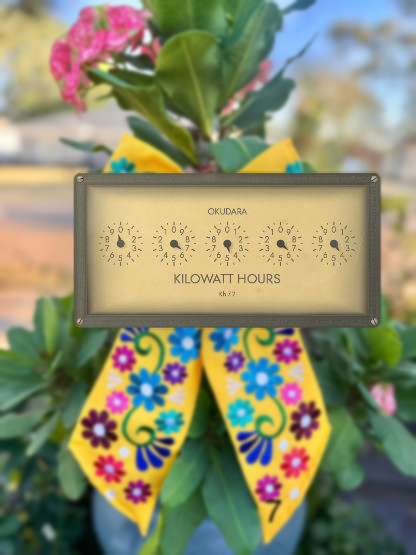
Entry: 96464 kWh
